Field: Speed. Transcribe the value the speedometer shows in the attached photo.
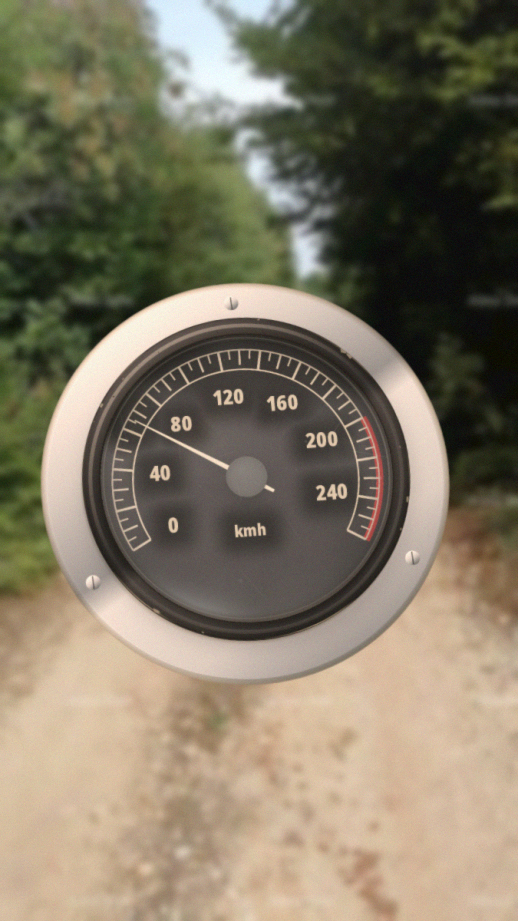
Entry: 65 km/h
